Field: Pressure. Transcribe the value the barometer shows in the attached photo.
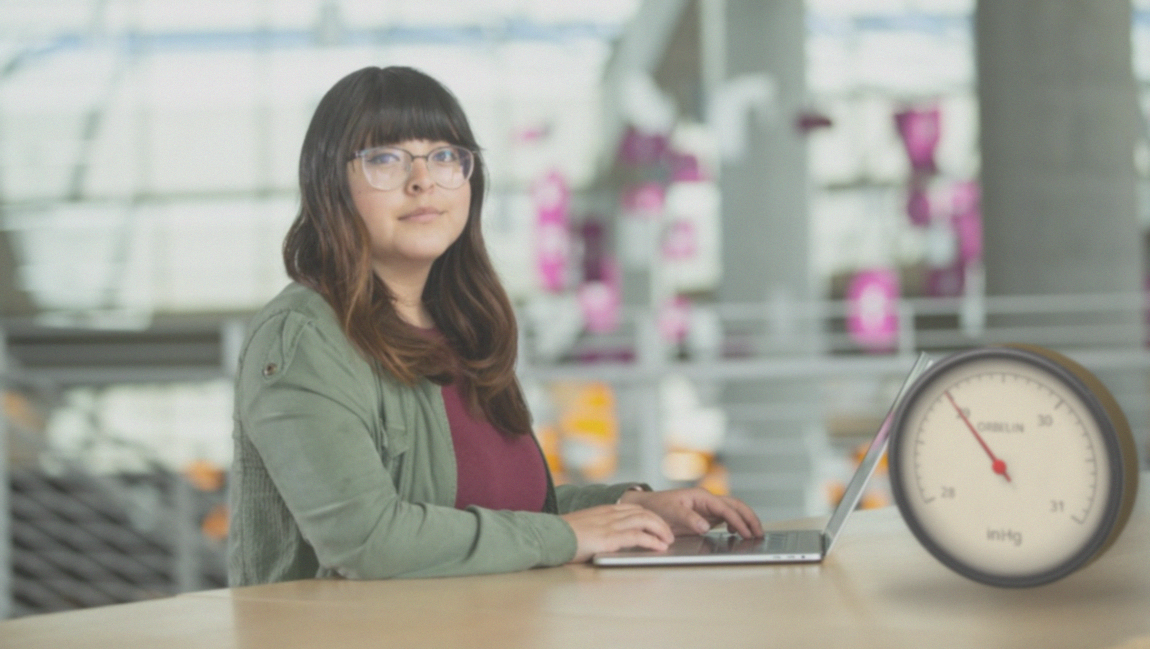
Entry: 29 inHg
